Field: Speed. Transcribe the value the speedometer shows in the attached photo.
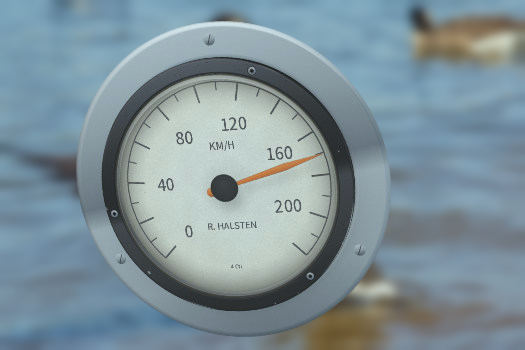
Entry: 170 km/h
